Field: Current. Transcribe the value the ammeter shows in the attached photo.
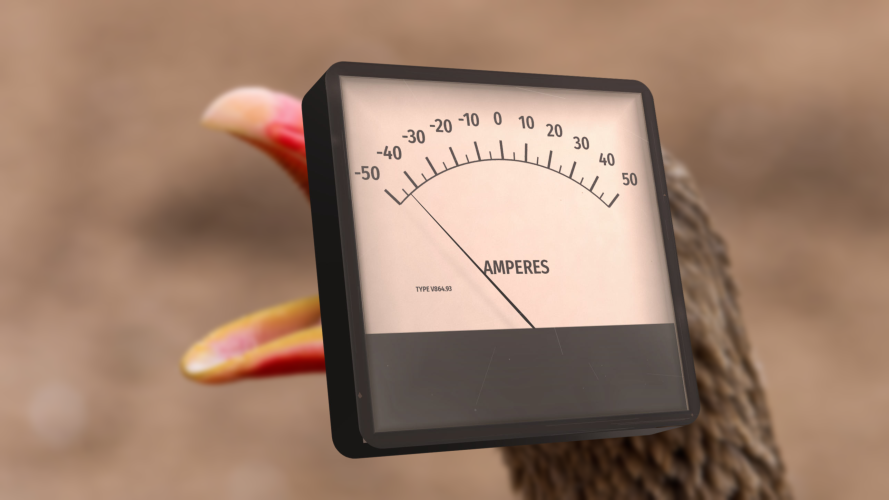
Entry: -45 A
